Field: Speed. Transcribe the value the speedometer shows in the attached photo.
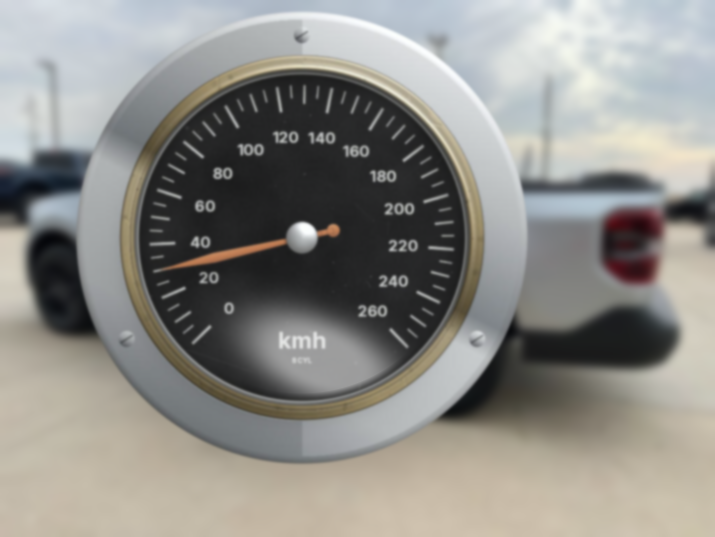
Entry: 30 km/h
